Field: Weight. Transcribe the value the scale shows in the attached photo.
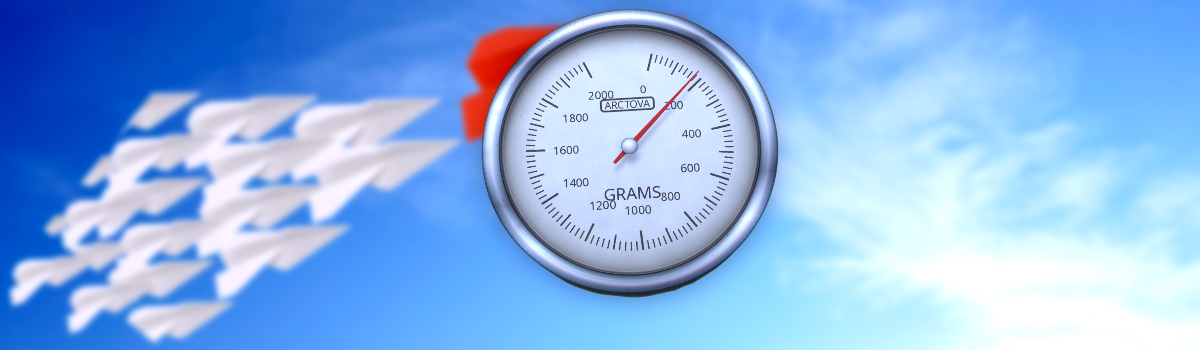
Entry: 180 g
